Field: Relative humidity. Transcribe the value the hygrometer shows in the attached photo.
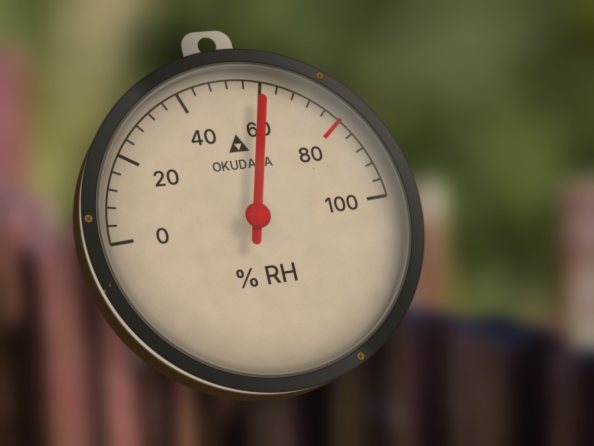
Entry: 60 %
